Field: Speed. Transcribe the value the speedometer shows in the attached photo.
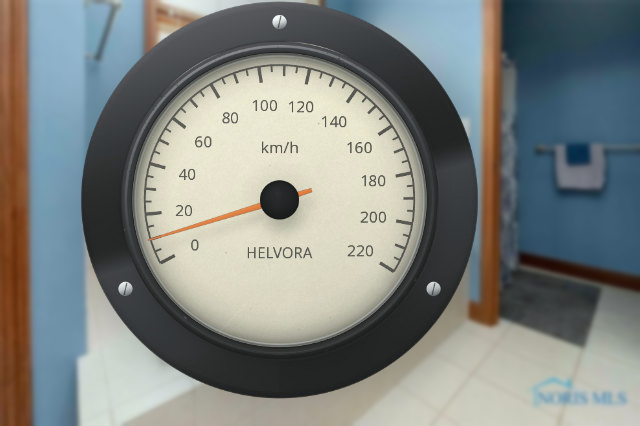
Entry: 10 km/h
